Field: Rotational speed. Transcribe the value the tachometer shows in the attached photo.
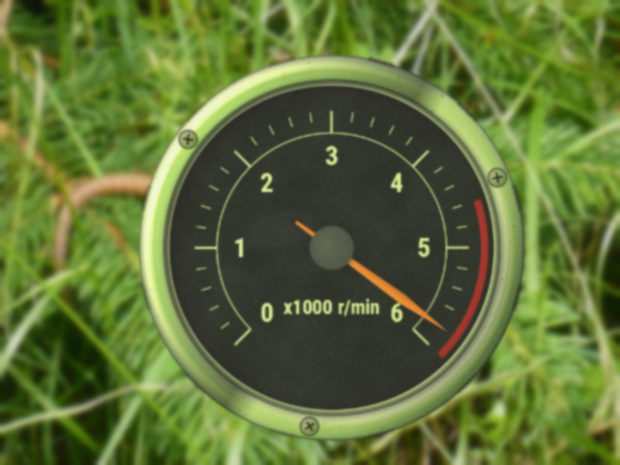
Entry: 5800 rpm
